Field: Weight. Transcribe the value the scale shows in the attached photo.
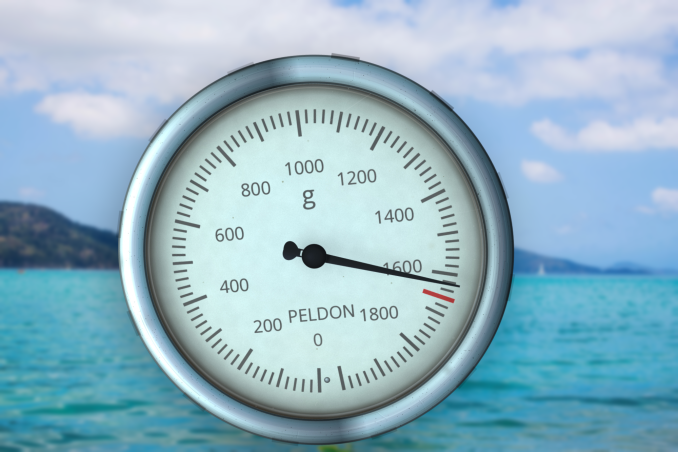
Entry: 1620 g
